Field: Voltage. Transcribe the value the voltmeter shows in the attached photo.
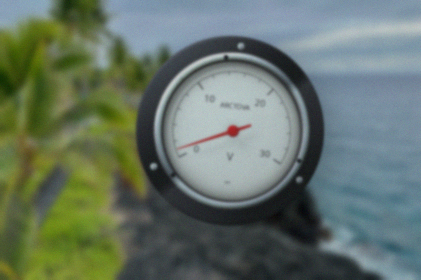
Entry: 1 V
